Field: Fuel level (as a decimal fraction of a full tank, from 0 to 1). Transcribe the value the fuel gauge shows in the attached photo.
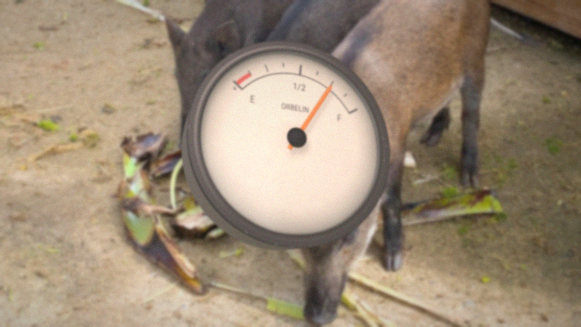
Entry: 0.75
